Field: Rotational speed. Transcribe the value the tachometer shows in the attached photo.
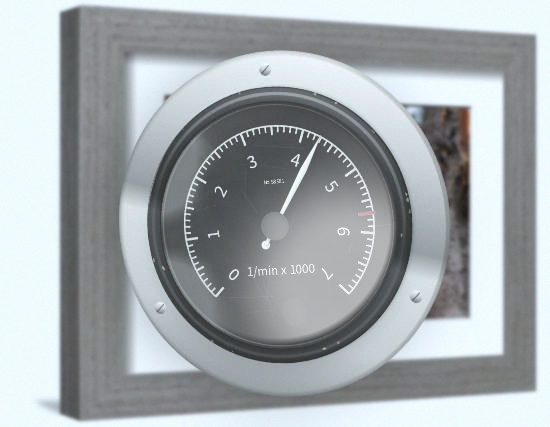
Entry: 4300 rpm
